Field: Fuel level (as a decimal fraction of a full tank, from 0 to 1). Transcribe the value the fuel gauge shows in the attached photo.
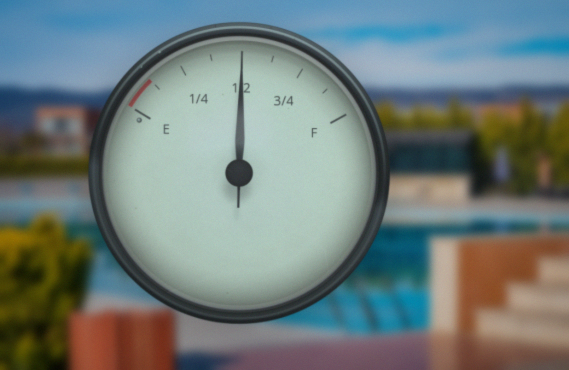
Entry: 0.5
